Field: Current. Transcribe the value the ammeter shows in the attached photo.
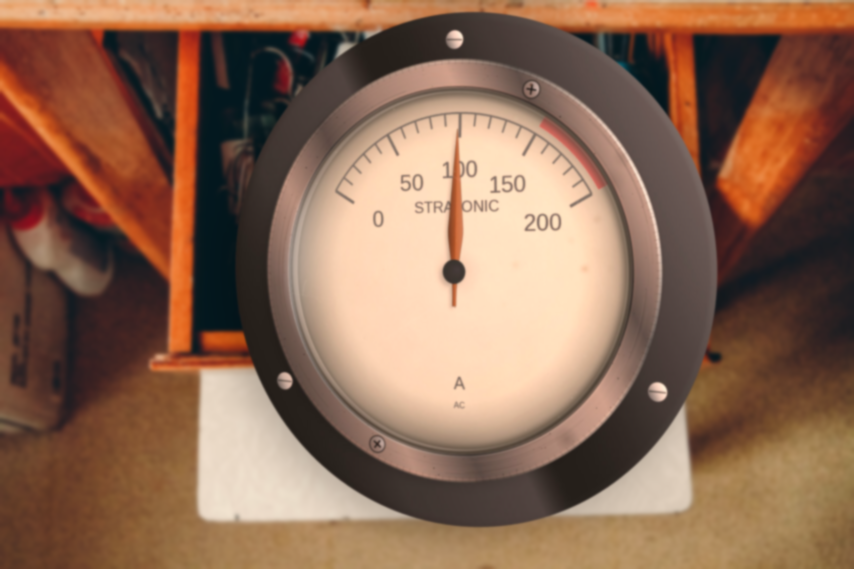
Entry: 100 A
